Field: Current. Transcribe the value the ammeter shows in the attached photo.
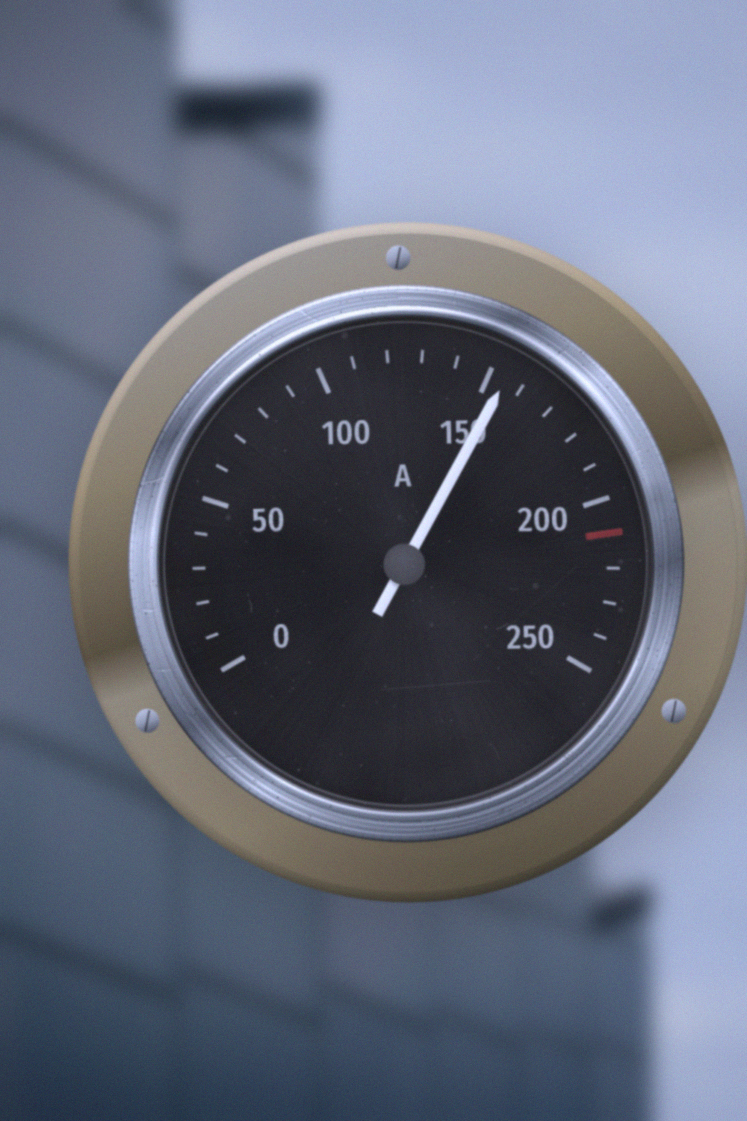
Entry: 155 A
